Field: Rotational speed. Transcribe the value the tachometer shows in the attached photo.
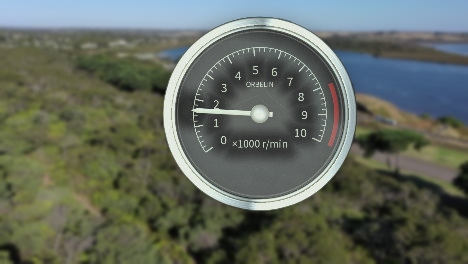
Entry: 1600 rpm
